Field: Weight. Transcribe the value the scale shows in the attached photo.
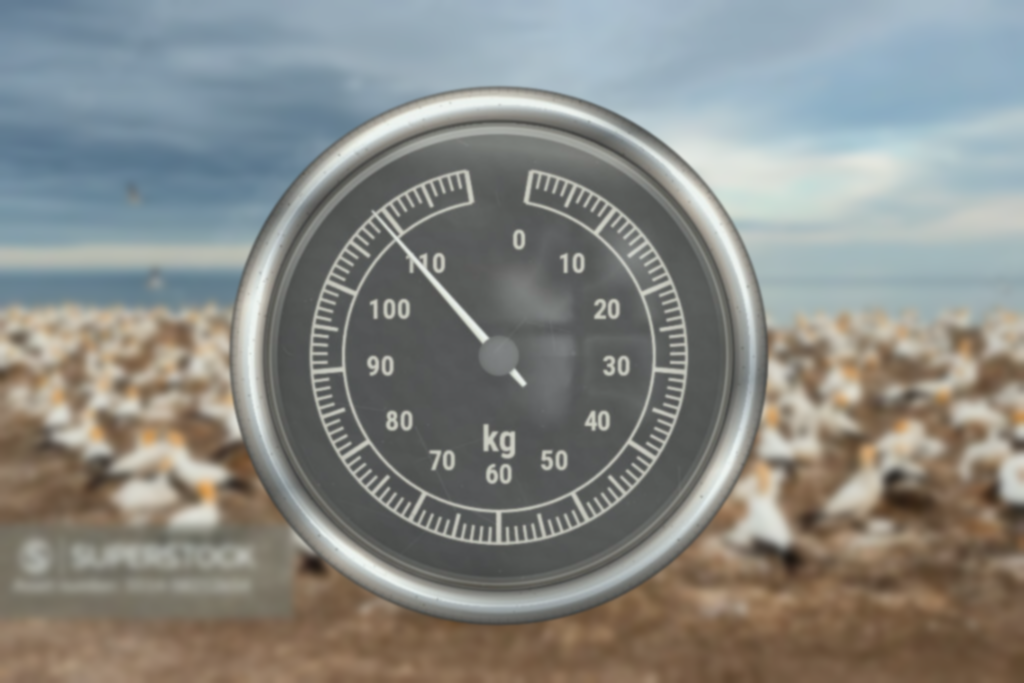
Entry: 109 kg
